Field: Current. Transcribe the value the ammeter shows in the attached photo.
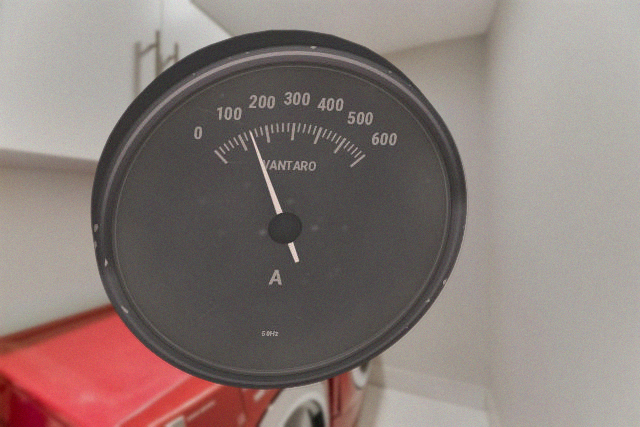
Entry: 140 A
